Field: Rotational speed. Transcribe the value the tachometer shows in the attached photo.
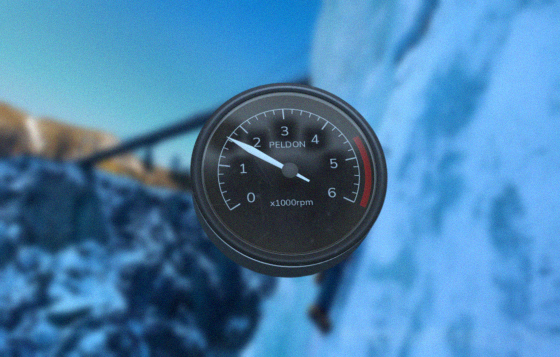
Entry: 1600 rpm
